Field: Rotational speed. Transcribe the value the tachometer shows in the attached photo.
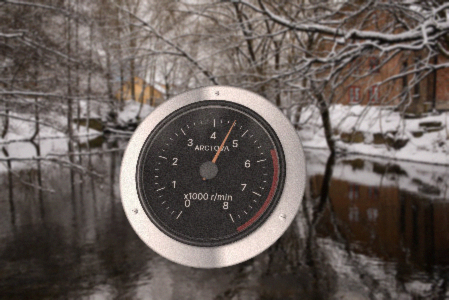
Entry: 4600 rpm
